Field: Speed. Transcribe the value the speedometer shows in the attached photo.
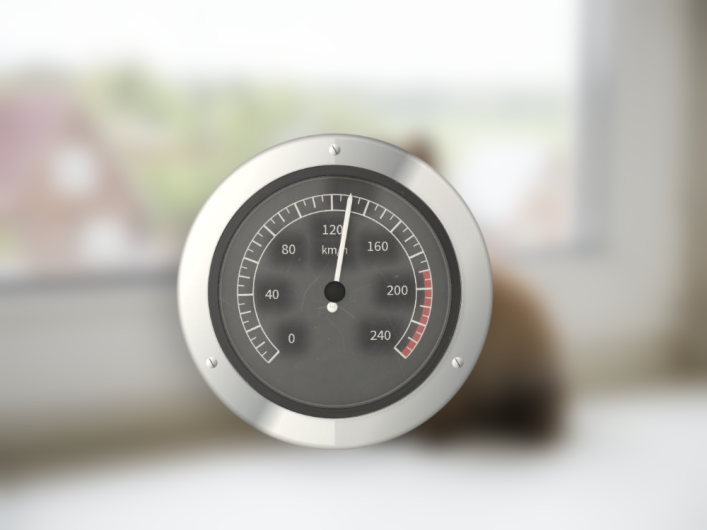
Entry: 130 km/h
